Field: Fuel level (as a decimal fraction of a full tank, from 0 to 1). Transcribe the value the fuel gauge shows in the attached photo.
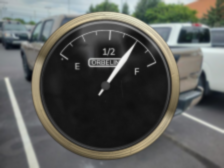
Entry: 0.75
